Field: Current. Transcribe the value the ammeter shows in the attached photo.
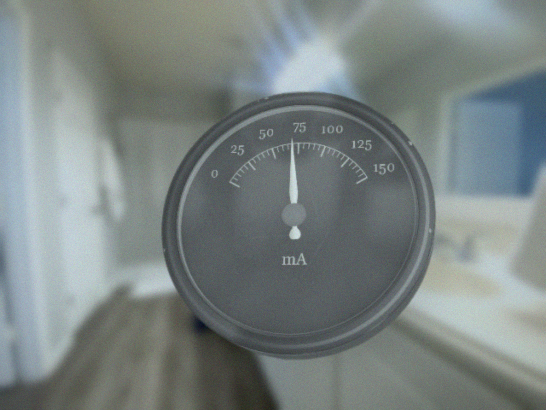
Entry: 70 mA
